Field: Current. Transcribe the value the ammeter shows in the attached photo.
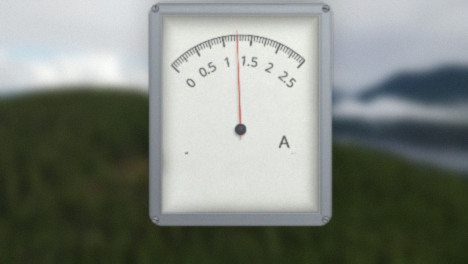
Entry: 1.25 A
